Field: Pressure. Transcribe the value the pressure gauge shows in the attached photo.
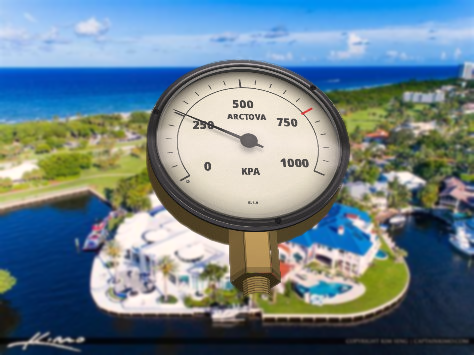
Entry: 250 kPa
